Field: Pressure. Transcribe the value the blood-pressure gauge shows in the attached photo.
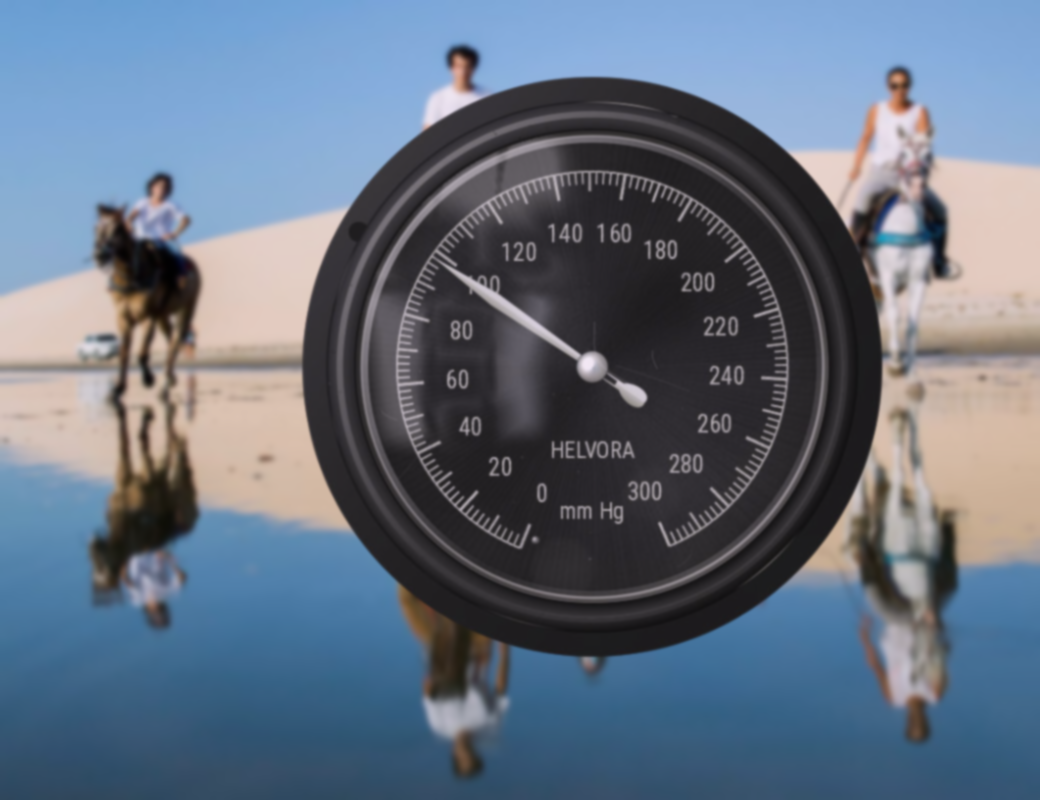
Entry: 98 mmHg
